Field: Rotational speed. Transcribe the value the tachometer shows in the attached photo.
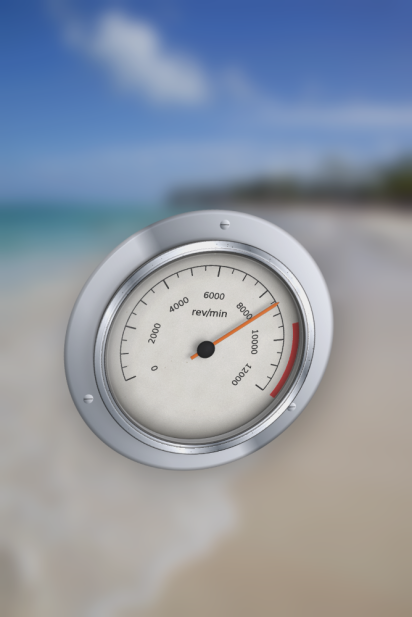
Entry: 8500 rpm
